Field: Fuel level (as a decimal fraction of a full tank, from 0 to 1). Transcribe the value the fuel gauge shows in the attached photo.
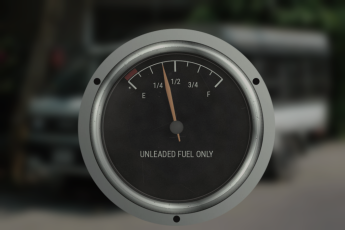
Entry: 0.375
